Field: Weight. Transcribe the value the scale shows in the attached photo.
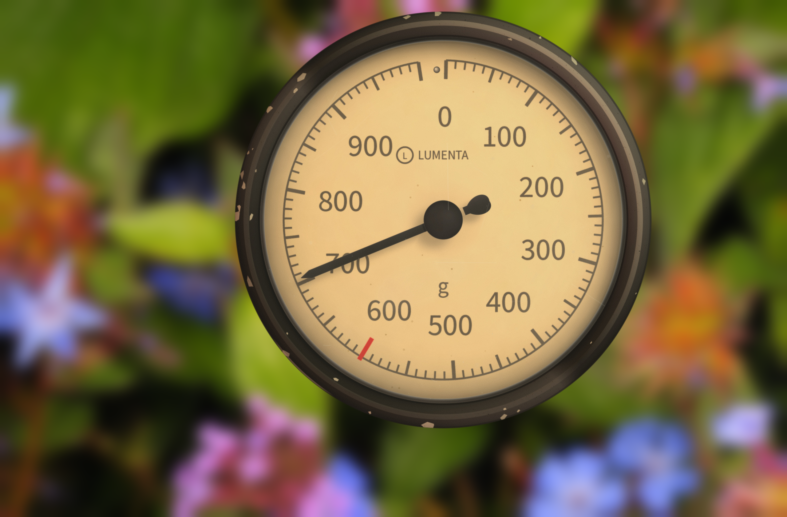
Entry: 705 g
